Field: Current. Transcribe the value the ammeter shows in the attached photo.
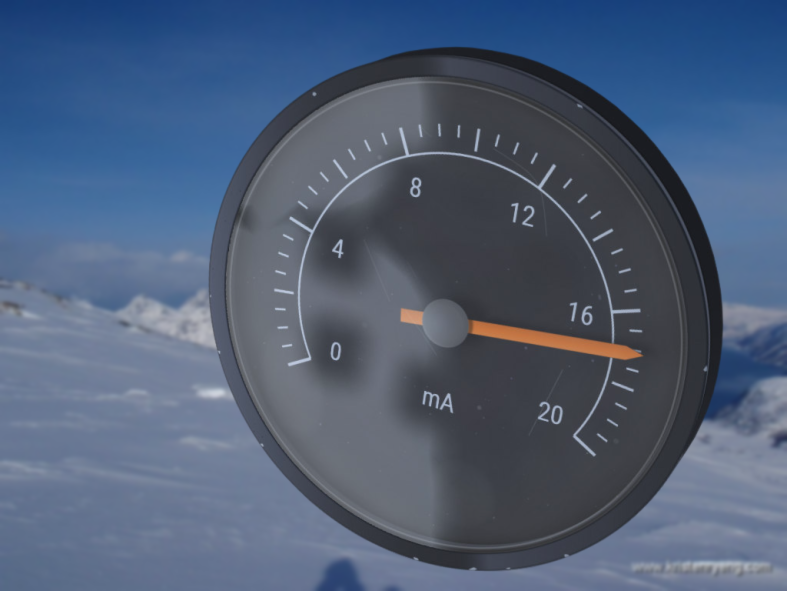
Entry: 17 mA
